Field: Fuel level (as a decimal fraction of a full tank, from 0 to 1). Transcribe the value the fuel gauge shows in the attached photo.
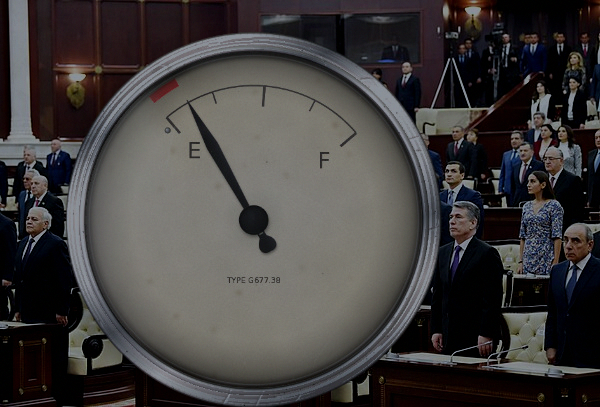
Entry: 0.125
